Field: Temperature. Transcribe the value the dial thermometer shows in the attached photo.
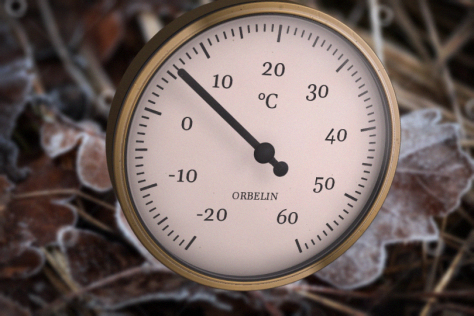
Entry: 6 °C
